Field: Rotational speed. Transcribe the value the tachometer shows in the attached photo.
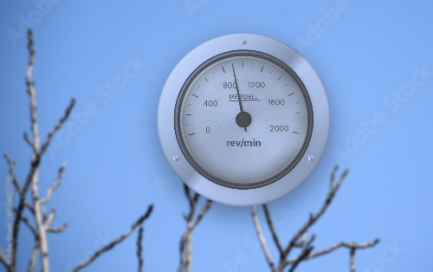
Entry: 900 rpm
